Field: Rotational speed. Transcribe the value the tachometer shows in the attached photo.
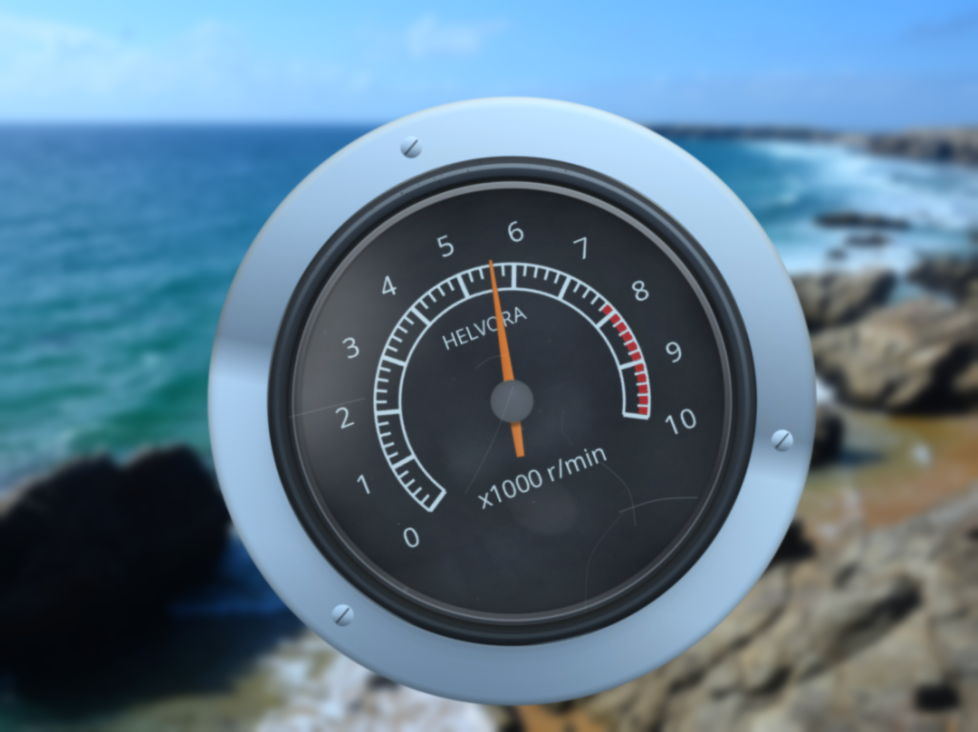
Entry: 5600 rpm
